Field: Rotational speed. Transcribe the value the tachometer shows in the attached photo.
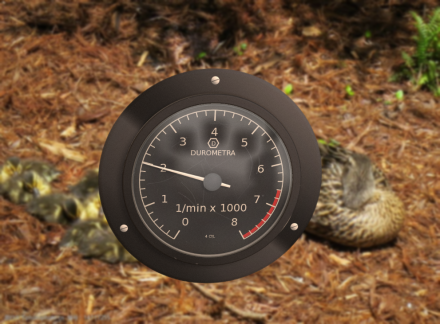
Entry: 2000 rpm
